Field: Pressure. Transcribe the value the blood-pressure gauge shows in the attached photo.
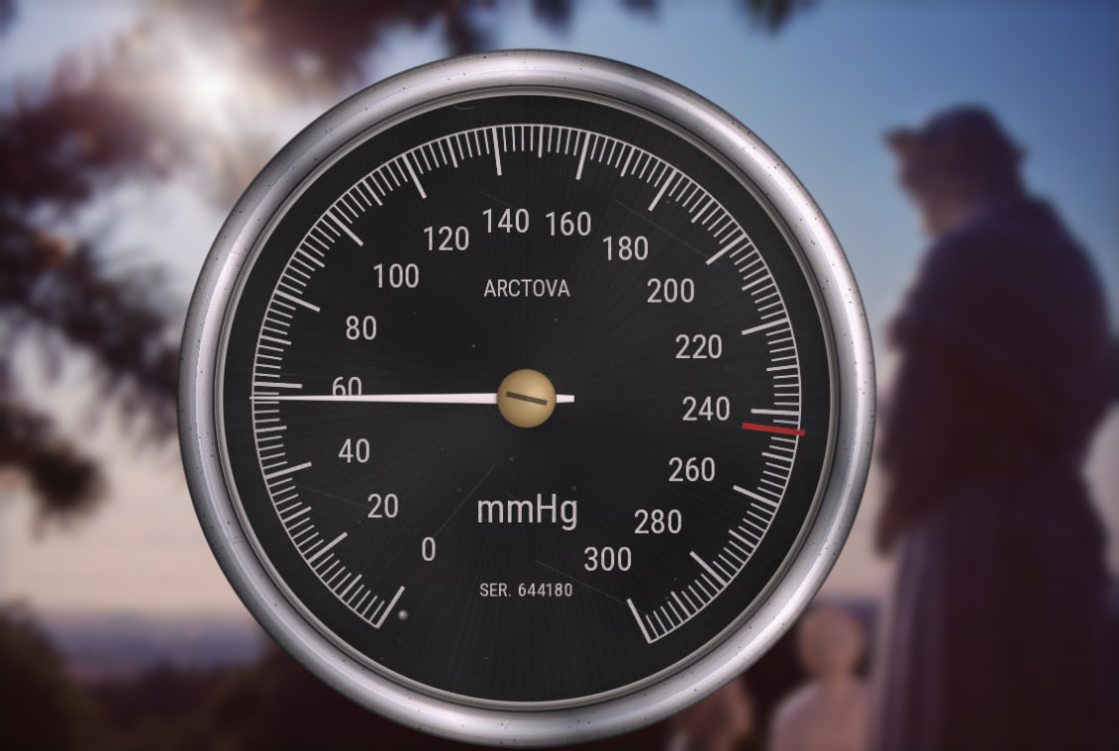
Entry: 57 mmHg
